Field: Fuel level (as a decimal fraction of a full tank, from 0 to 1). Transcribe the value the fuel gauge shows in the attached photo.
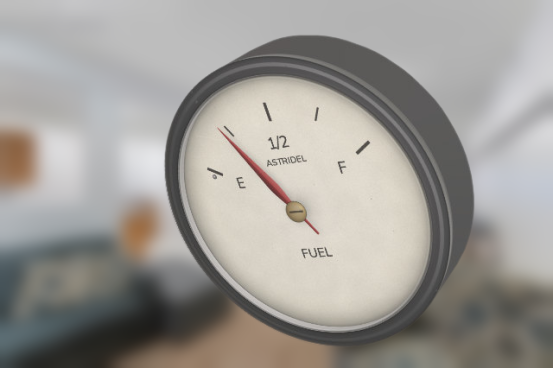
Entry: 0.25
